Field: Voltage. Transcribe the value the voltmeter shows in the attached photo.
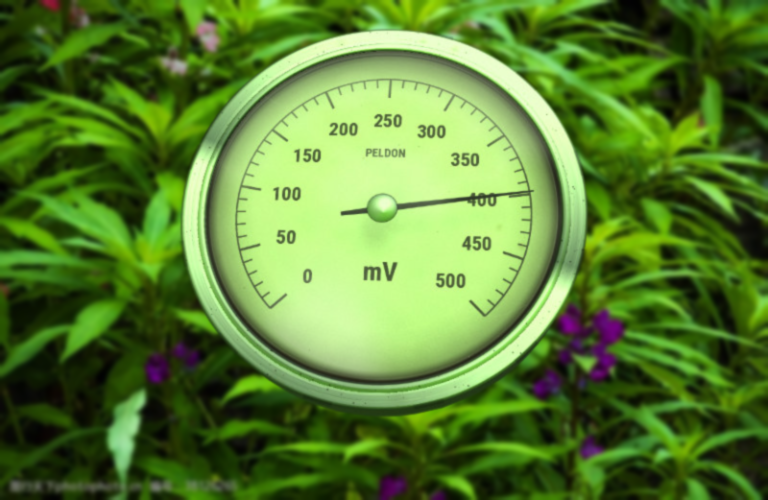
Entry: 400 mV
